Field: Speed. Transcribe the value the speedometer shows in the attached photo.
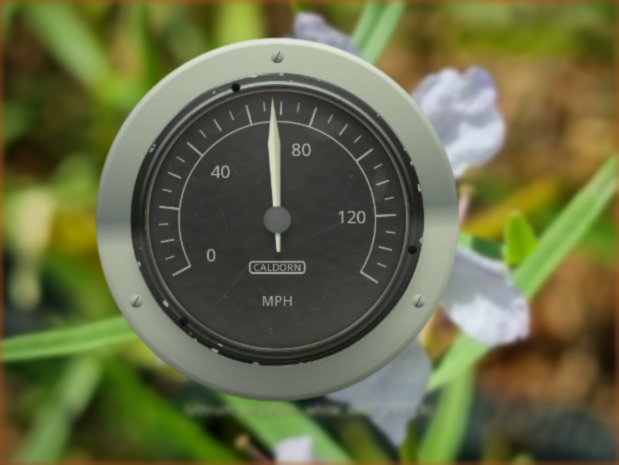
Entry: 67.5 mph
